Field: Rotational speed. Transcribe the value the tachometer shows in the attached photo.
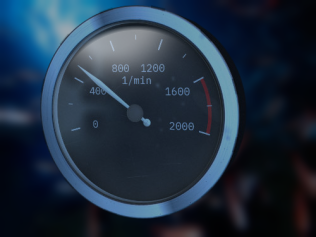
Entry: 500 rpm
